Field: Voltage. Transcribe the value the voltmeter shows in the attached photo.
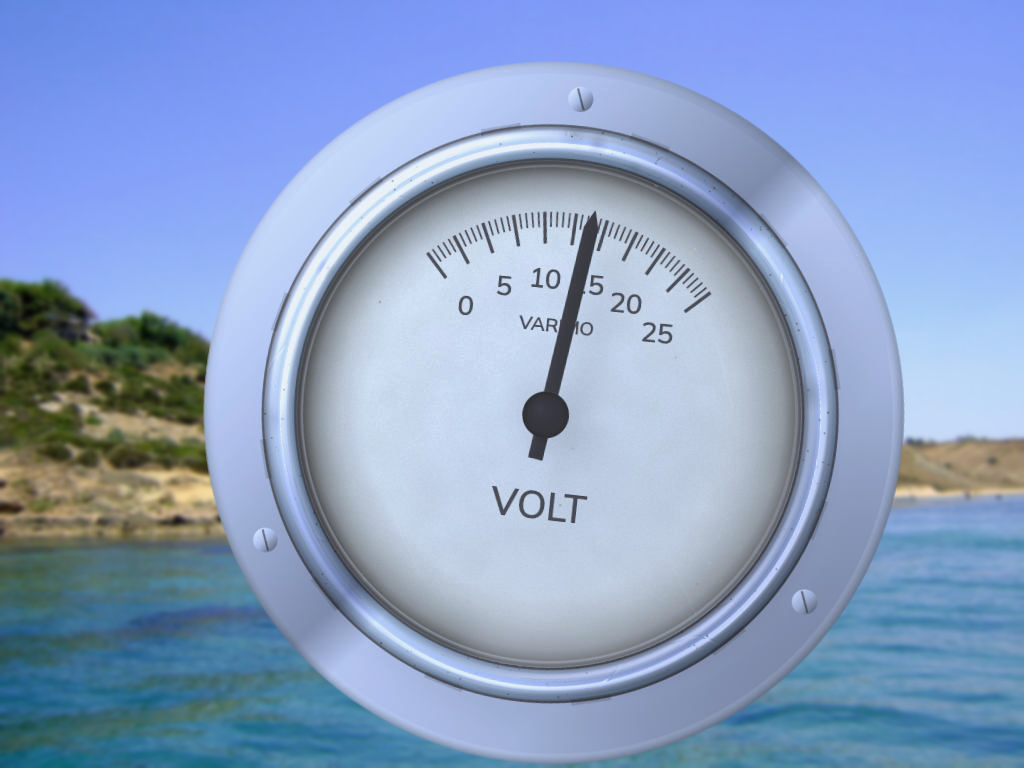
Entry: 14 V
